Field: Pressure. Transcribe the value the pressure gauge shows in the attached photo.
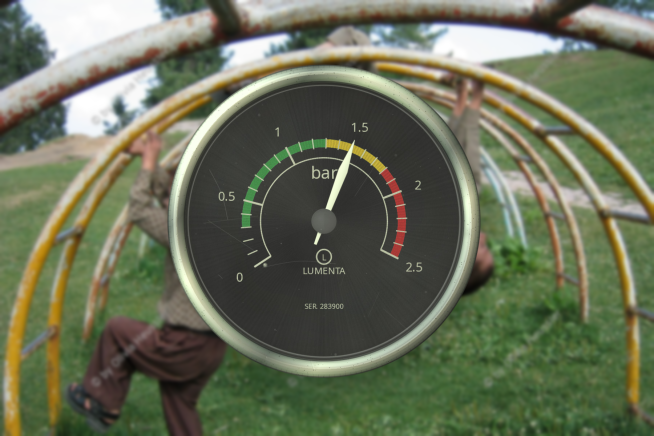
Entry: 1.5 bar
